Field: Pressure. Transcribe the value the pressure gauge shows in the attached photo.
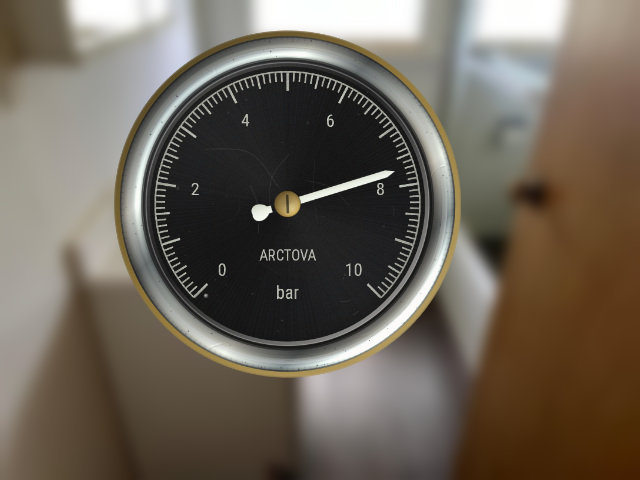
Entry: 7.7 bar
